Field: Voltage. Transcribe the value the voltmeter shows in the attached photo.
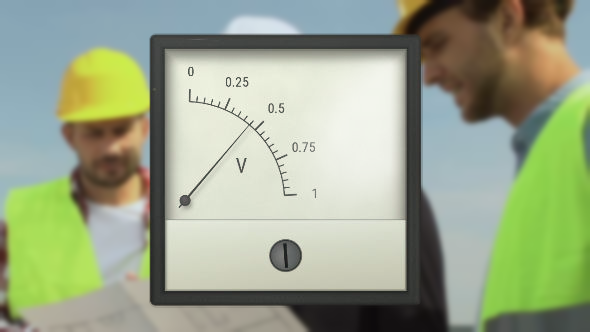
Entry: 0.45 V
